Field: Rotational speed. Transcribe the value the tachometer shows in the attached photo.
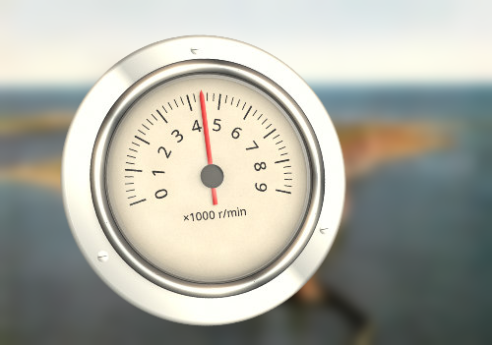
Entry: 4400 rpm
